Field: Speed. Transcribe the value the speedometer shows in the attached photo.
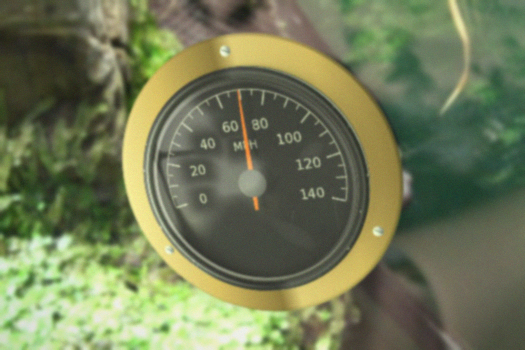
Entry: 70 mph
